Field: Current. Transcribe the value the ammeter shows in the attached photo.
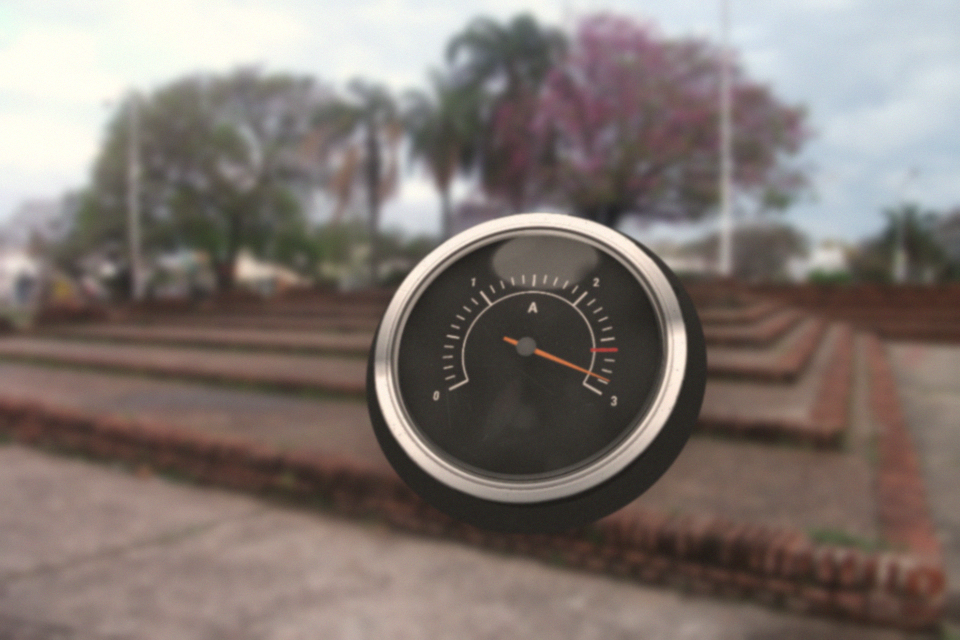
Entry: 2.9 A
